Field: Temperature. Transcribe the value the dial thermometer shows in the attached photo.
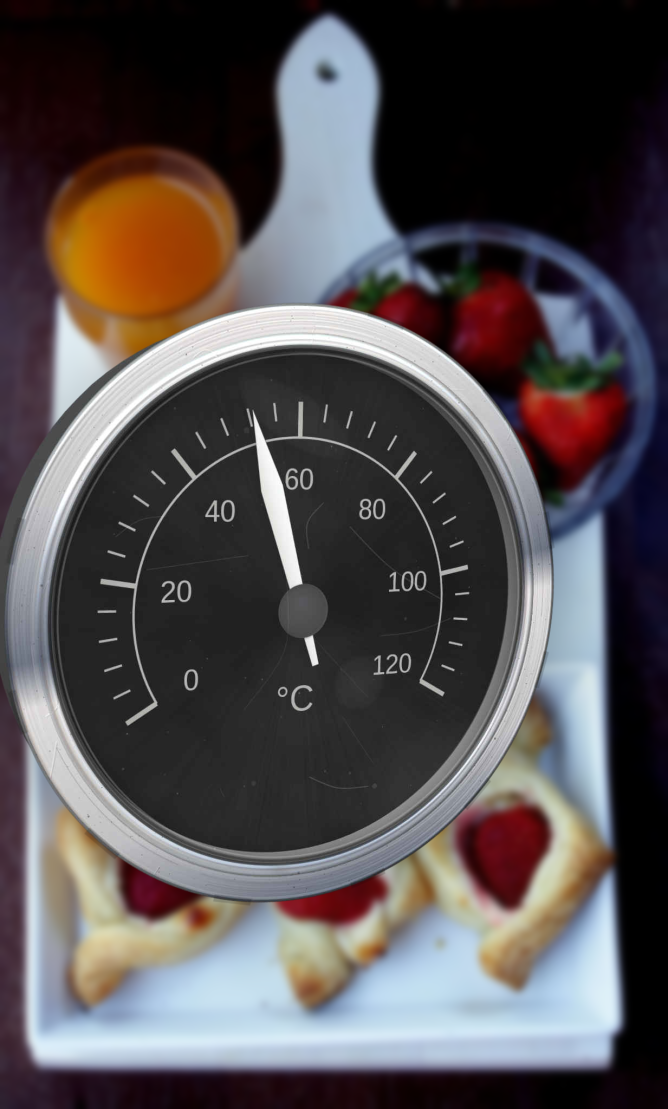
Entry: 52 °C
